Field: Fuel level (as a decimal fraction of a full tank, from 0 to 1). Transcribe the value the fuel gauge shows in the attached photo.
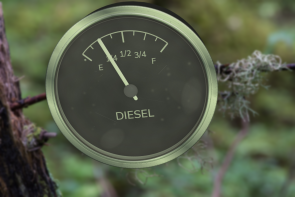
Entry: 0.25
